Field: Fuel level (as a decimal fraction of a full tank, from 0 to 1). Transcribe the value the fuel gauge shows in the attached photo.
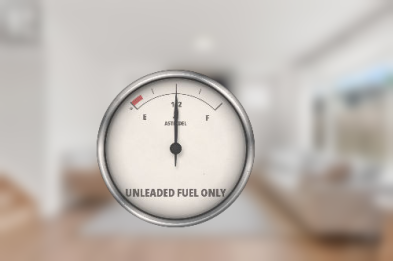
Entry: 0.5
